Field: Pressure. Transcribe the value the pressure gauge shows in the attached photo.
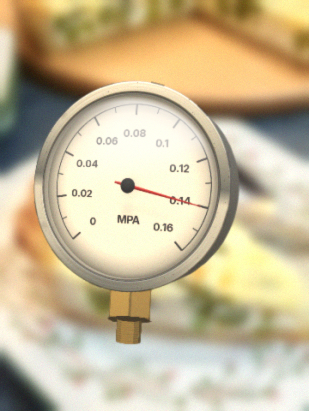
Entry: 0.14 MPa
